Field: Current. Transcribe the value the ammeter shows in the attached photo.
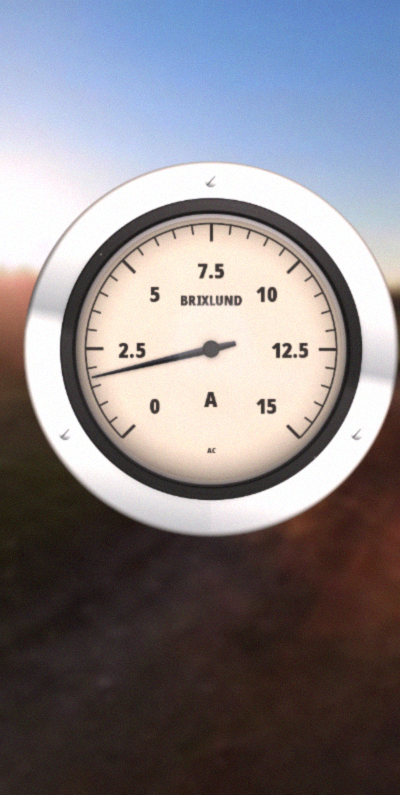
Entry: 1.75 A
